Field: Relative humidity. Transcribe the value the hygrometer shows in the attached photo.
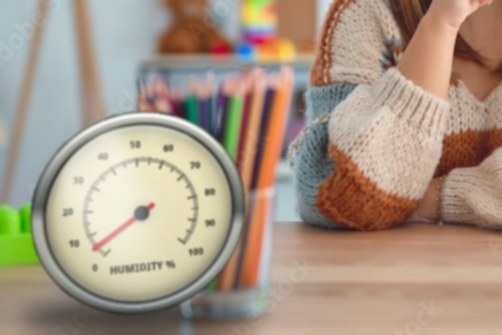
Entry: 5 %
